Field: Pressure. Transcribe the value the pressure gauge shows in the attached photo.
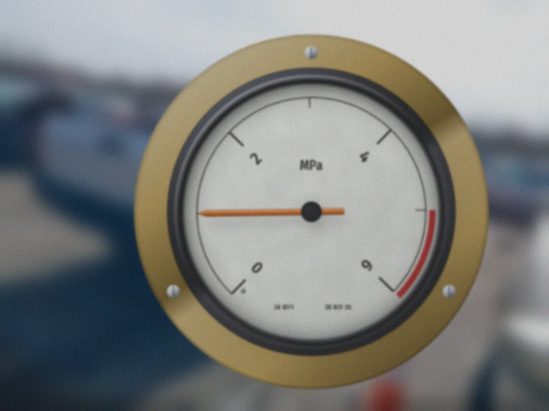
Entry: 1 MPa
